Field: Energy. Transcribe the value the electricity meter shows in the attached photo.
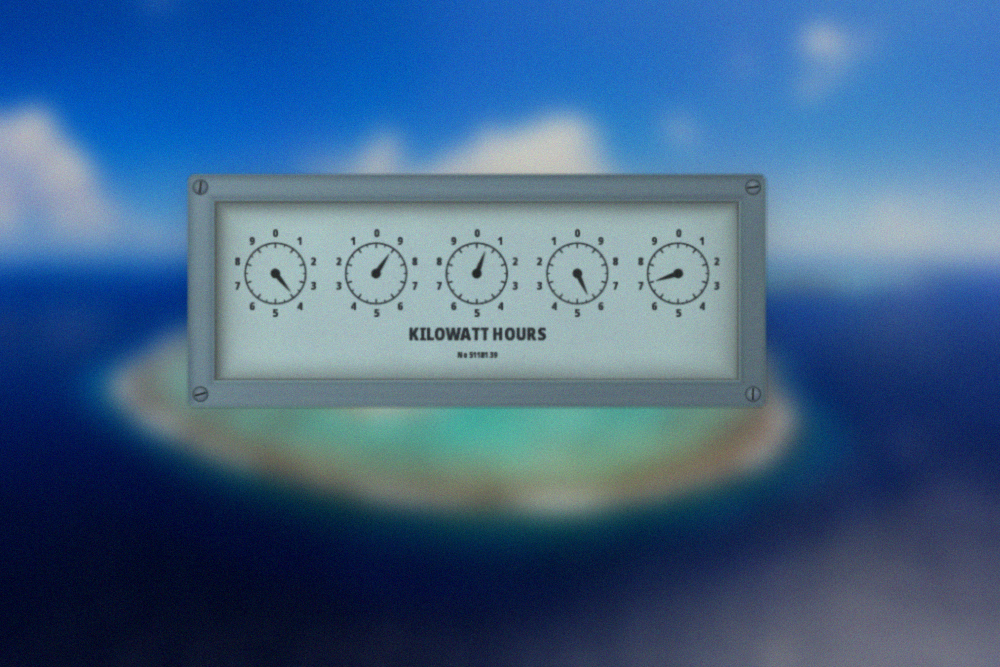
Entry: 39057 kWh
